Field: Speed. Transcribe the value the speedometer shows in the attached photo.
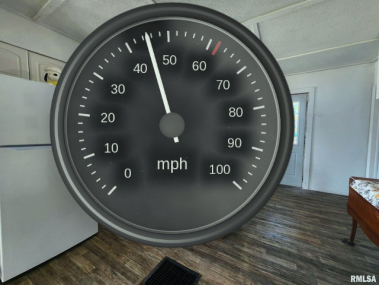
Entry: 45 mph
